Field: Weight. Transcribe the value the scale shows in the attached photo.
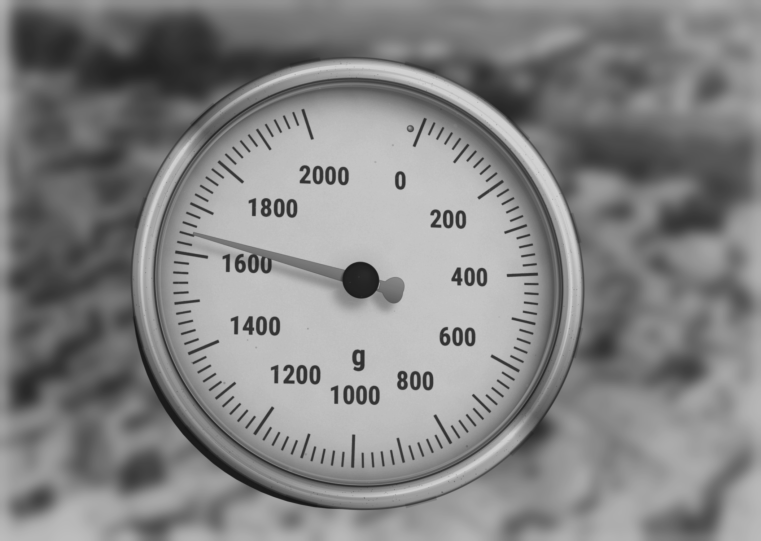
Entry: 1640 g
